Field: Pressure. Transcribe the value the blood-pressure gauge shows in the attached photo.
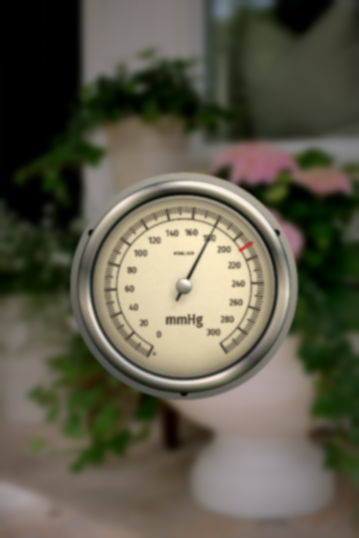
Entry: 180 mmHg
